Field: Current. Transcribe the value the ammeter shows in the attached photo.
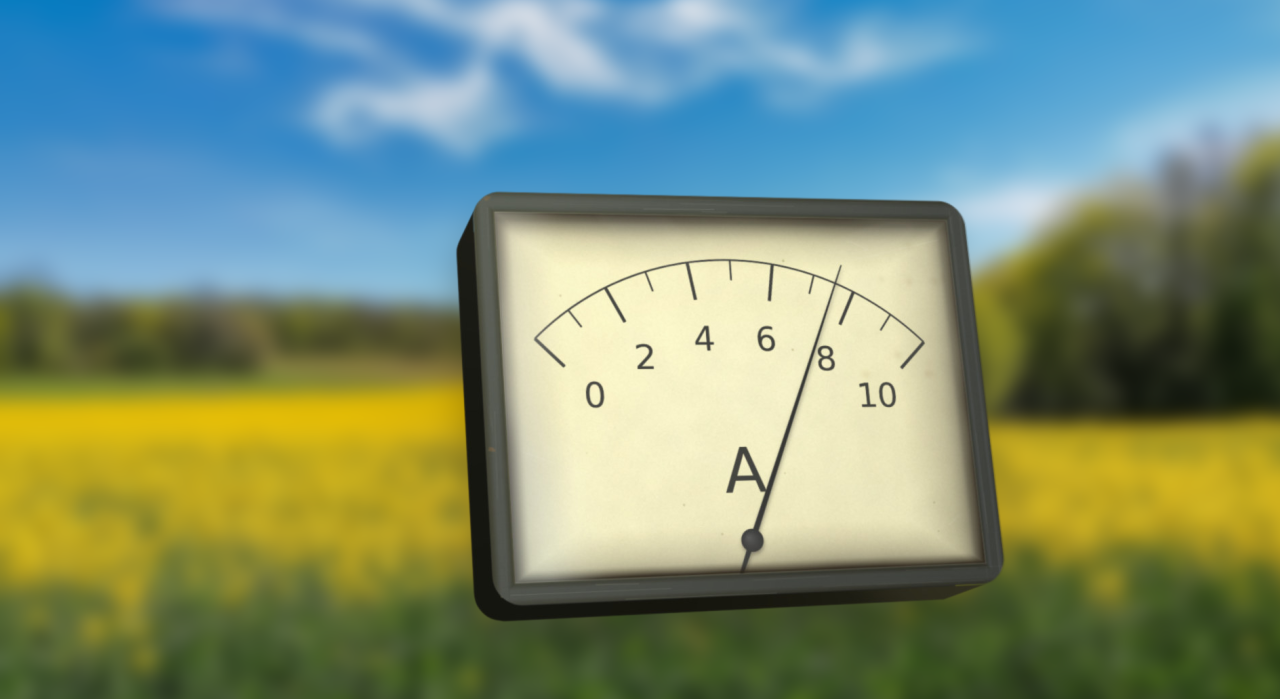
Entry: 7.5 A
